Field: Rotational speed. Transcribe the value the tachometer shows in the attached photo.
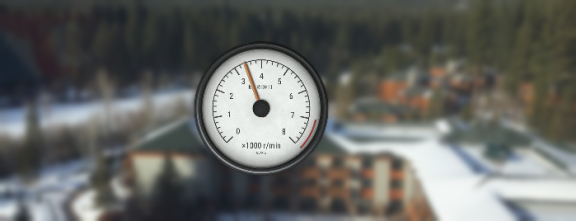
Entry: 3400 rpm
